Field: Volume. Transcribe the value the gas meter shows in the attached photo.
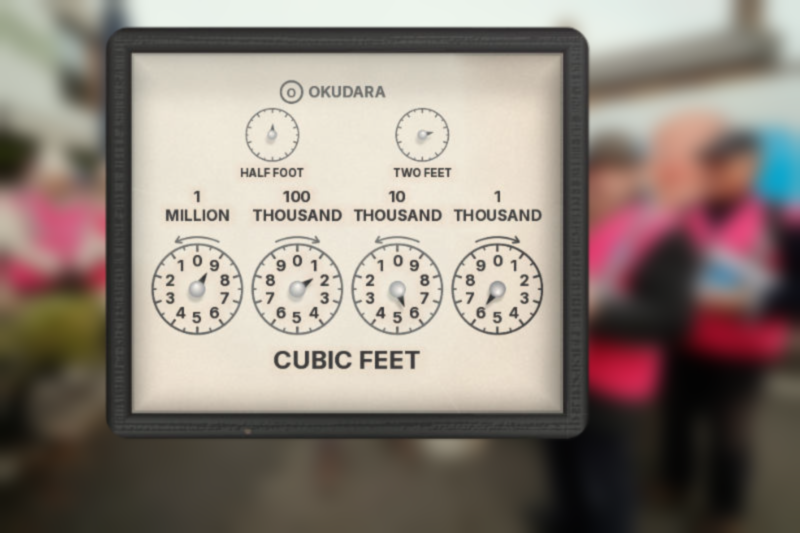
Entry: 915600 ft³
